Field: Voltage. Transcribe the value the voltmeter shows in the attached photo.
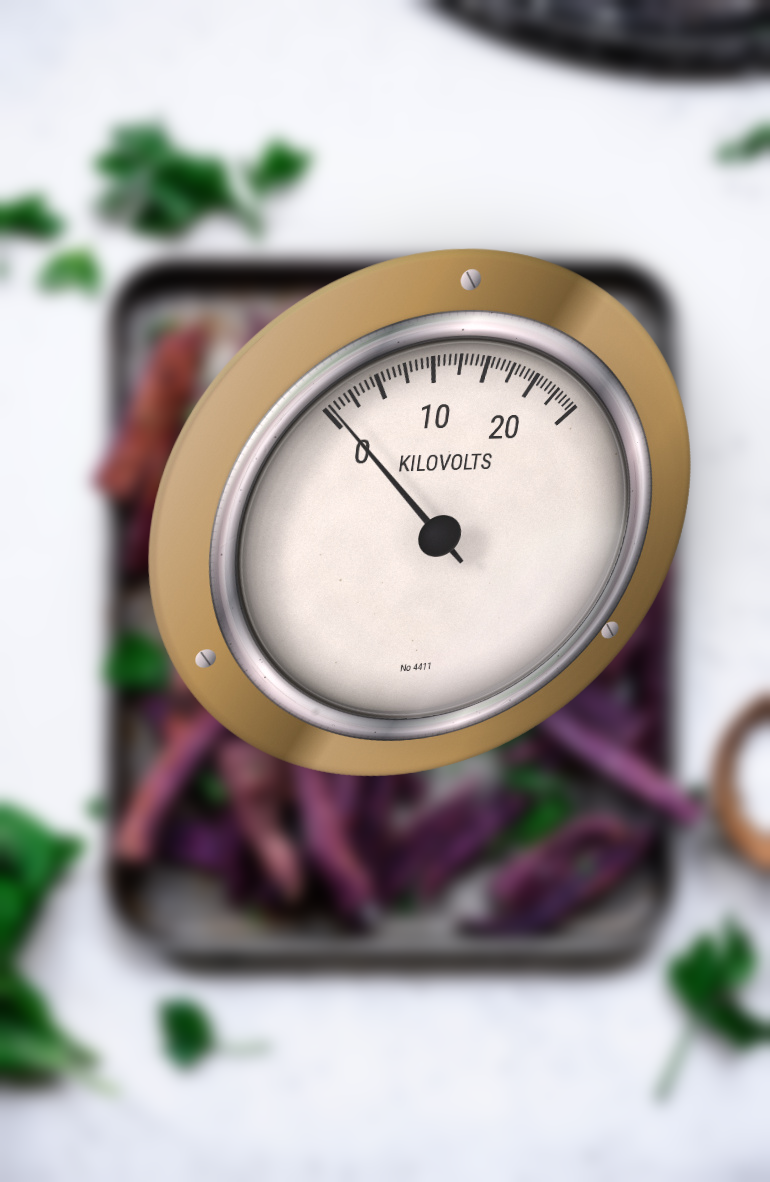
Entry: 0.5 kV
